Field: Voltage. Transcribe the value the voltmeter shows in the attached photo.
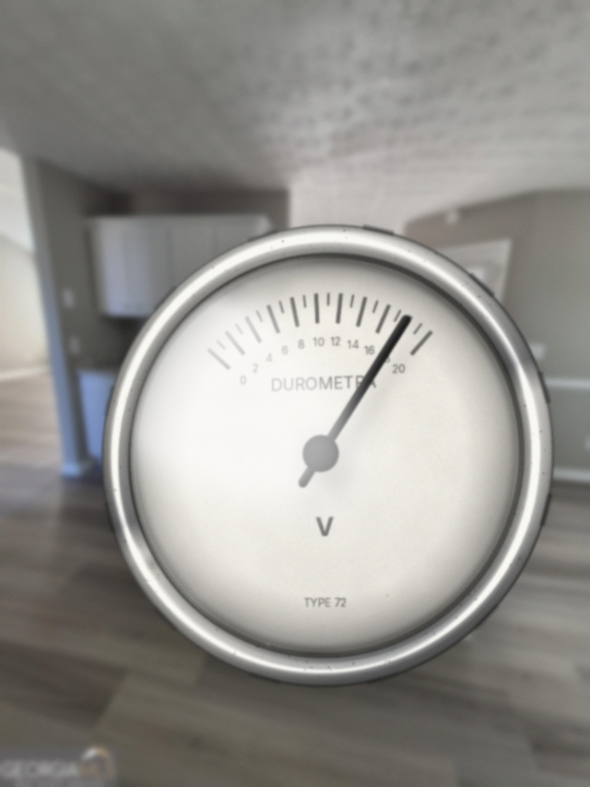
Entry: 18 V
